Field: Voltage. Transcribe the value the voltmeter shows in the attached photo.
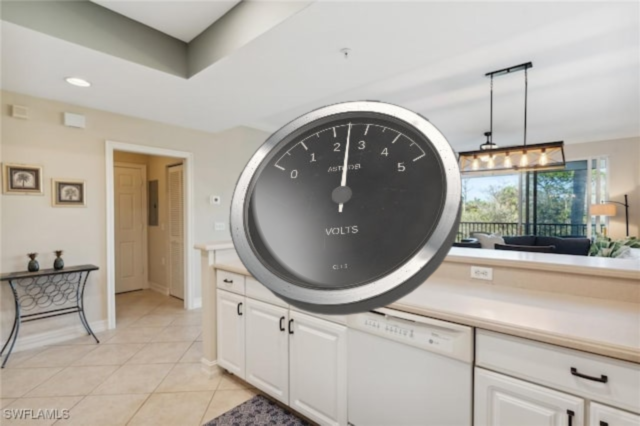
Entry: 2.5 V
